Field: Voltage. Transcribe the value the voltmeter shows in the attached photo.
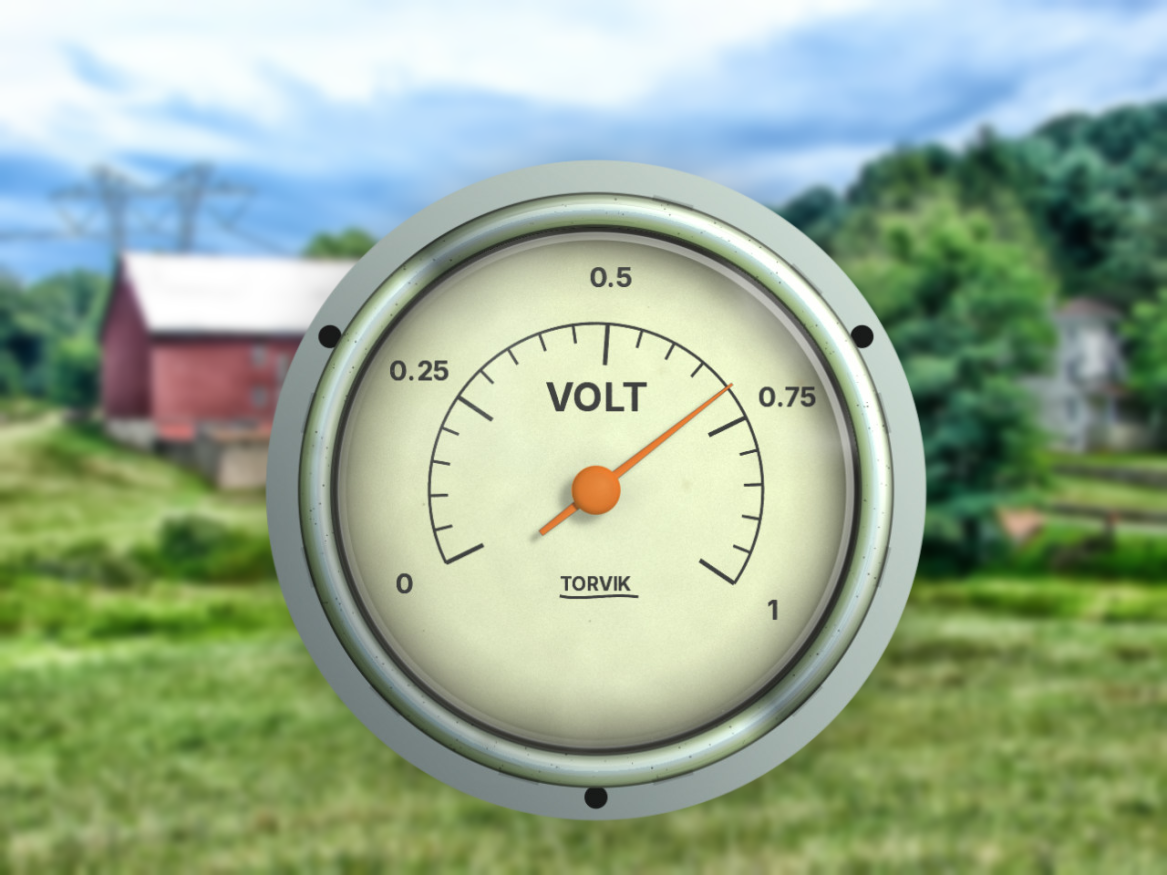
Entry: 0.7 V
